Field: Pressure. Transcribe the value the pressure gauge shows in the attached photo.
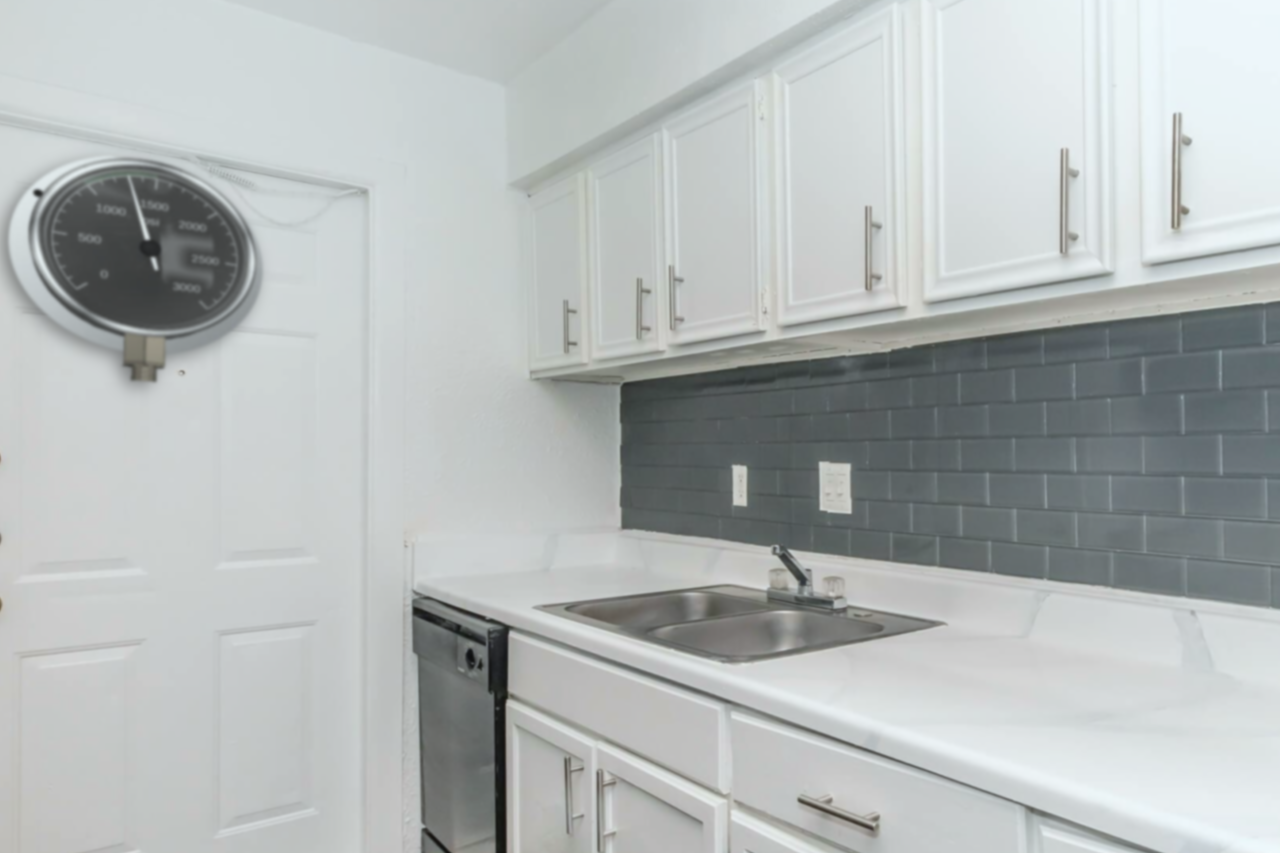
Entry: 1300 psi
